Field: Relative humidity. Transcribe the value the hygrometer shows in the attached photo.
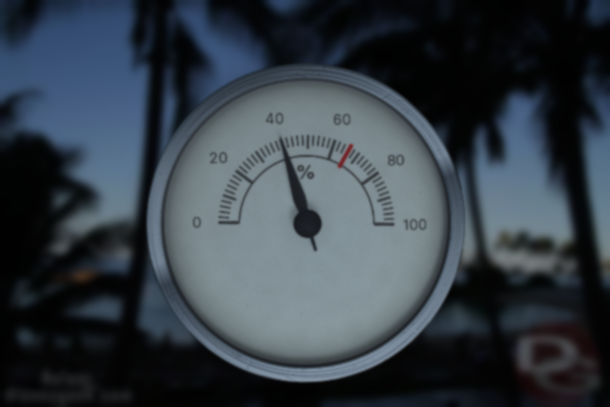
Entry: 40 %
